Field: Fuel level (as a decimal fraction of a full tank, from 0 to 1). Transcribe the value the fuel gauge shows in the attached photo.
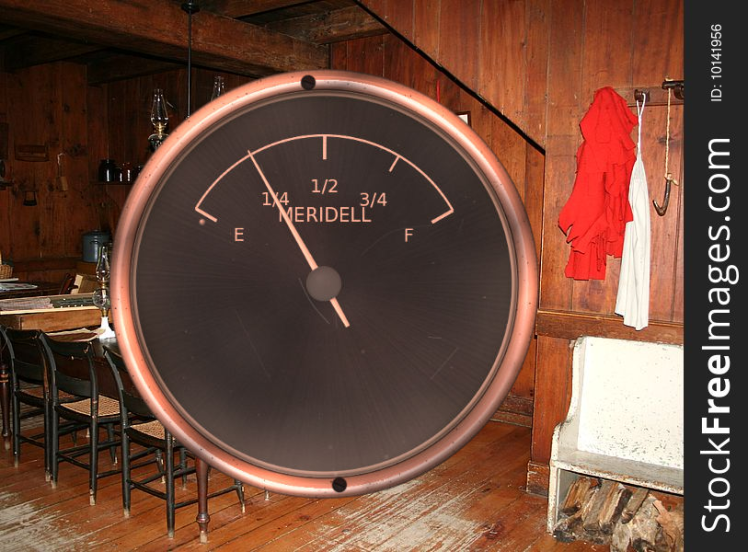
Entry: 0.25
